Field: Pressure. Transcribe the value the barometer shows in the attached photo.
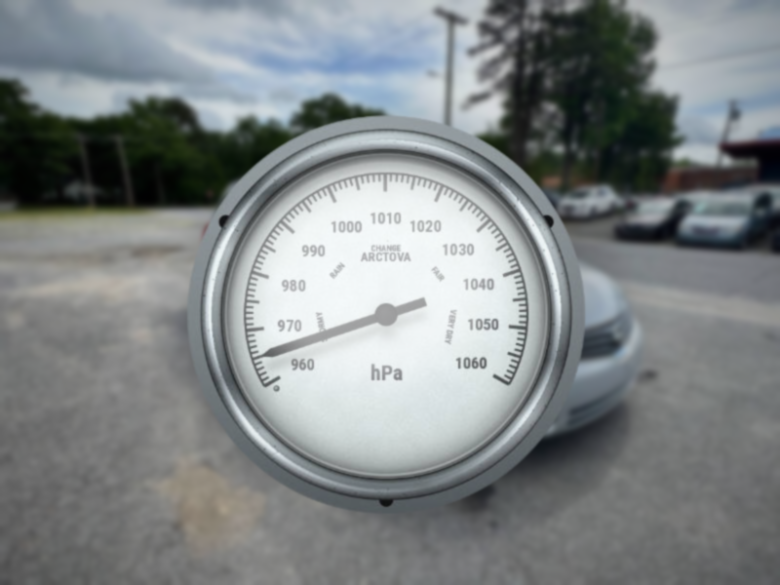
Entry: 965 hPa
